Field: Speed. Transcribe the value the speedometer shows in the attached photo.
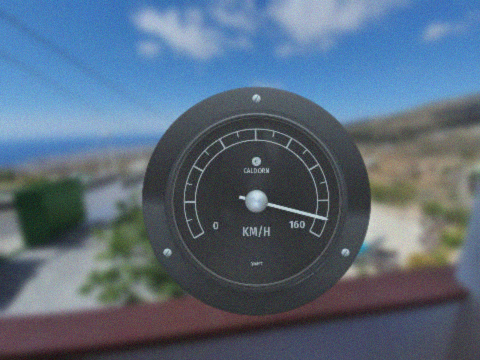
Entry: 150 km/h
